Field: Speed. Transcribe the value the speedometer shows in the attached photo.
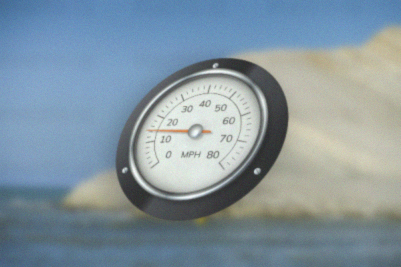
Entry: 14 mph
